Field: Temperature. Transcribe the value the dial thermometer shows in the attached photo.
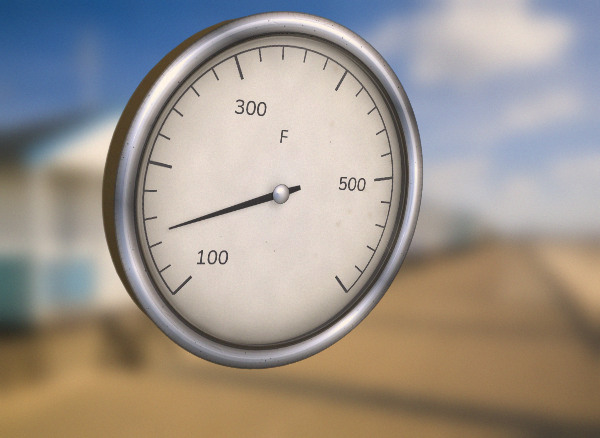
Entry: 150 °F
